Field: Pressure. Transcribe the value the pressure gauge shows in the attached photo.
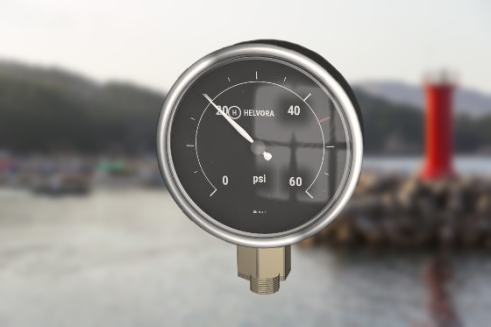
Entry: 20 psi
